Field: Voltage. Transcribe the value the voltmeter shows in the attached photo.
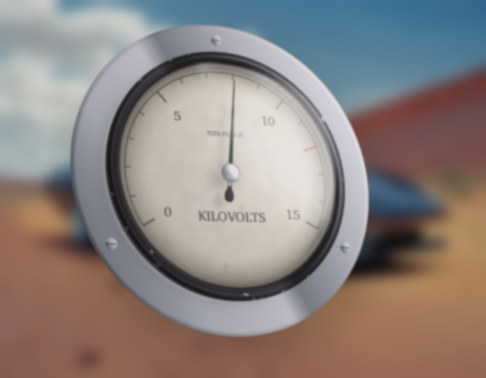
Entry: 8 kV
